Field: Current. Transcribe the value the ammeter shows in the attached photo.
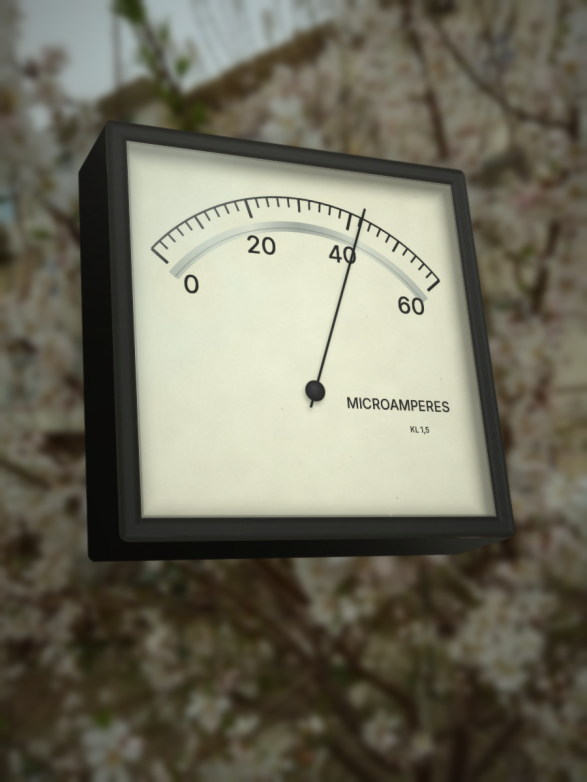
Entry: 42 µA
